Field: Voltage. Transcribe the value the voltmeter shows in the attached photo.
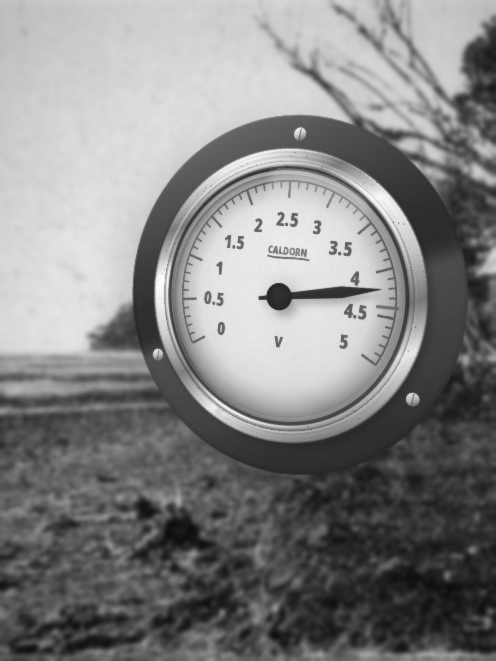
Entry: 4.2 V
